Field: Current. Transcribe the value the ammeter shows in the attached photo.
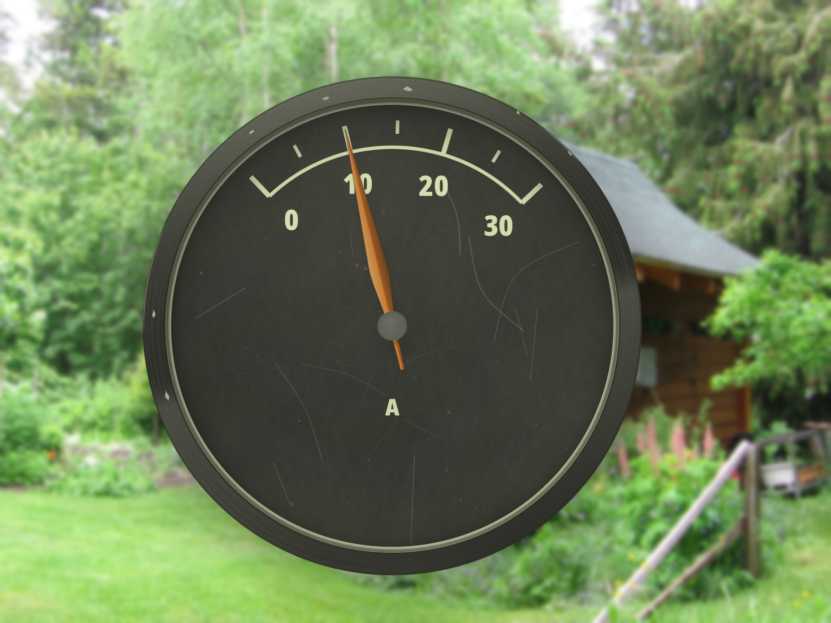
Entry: 10 A
